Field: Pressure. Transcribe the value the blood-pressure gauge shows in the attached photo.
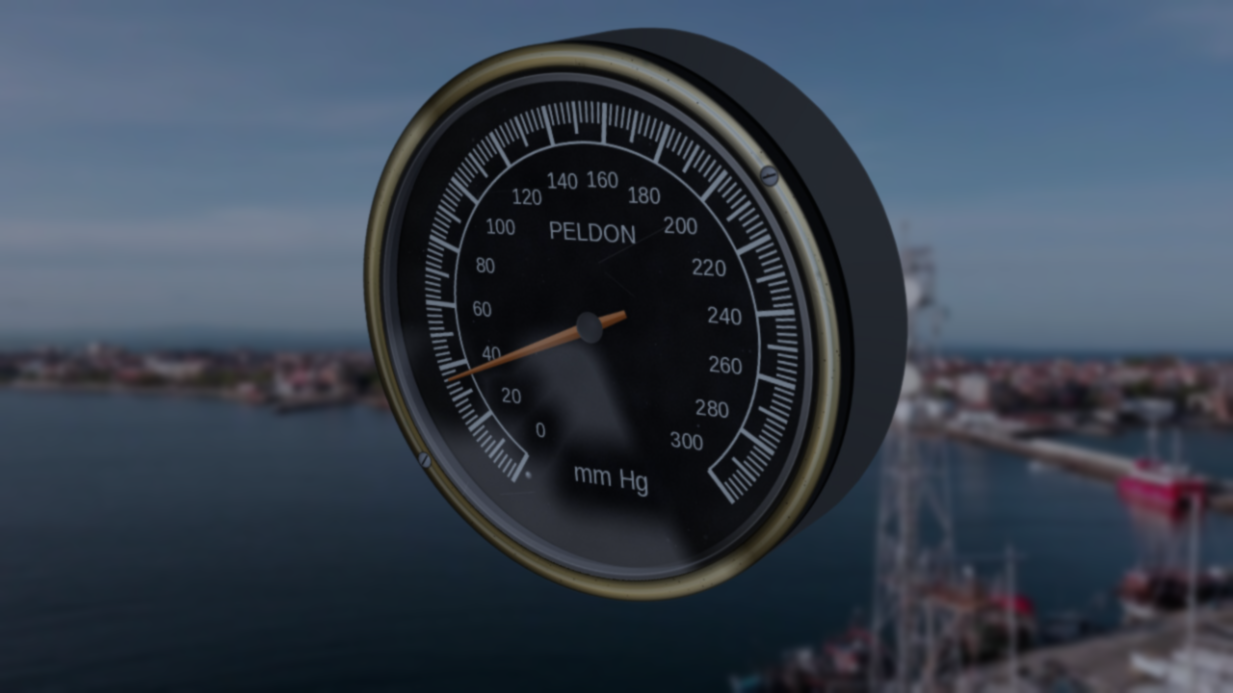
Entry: 36 mmHg
